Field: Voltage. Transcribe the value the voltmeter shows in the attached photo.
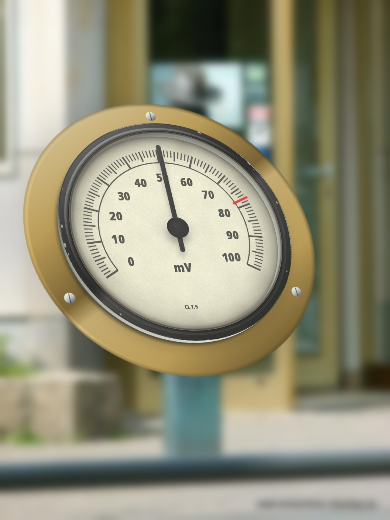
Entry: 50 mV
